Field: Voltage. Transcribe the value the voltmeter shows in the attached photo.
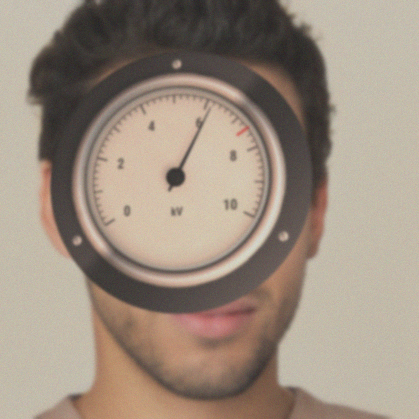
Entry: 6.2 kV
